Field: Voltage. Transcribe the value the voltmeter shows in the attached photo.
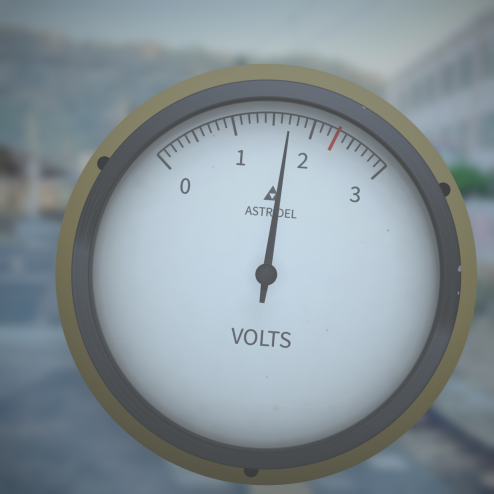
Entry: 1.7 V
